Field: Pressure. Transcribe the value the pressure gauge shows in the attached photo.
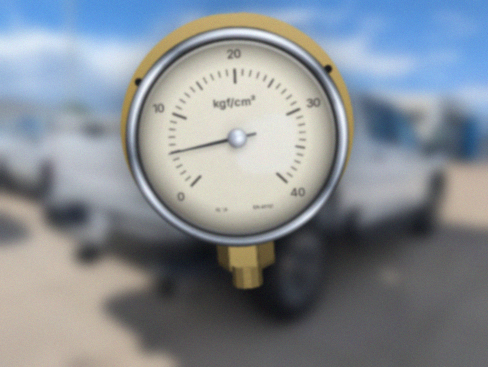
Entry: 5 kg/cm²
